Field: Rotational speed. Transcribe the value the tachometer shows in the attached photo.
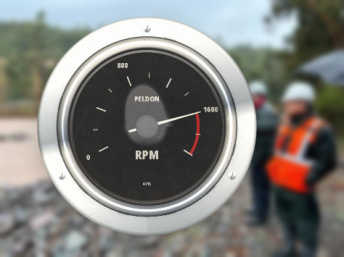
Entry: 1600 rpm
